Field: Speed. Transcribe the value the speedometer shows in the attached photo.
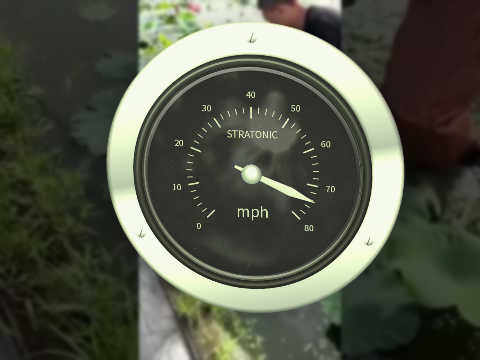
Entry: 74 mph
